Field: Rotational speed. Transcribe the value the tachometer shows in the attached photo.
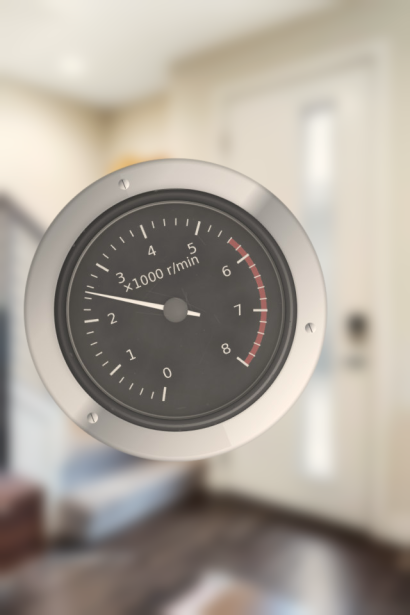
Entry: 2500 rpm
